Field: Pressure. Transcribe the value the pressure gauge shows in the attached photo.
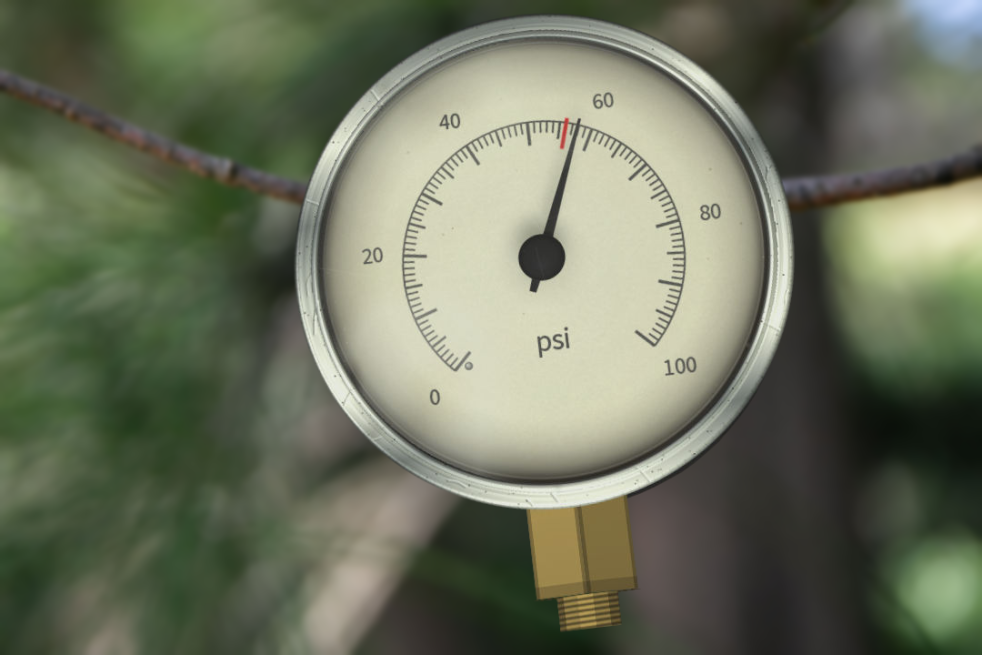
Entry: 58 psi
